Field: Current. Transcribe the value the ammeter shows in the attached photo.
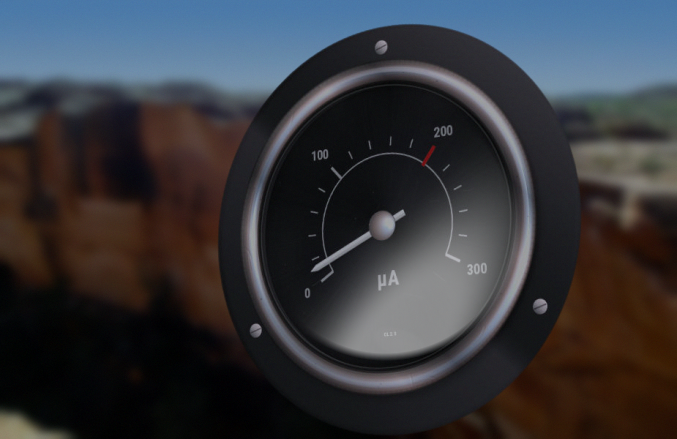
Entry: 10 µA
